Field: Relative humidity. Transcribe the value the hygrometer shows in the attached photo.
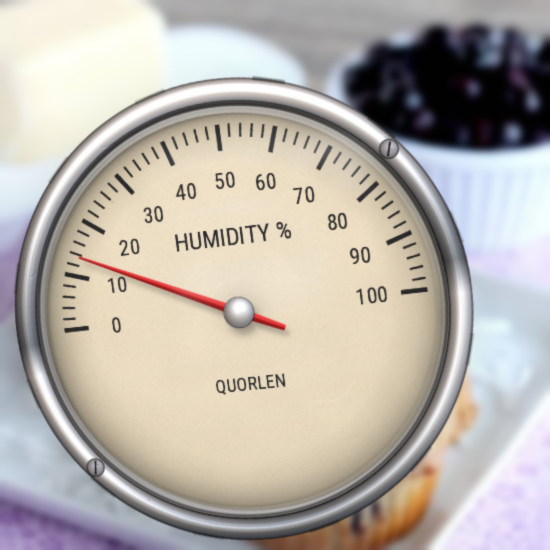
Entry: 14 %
